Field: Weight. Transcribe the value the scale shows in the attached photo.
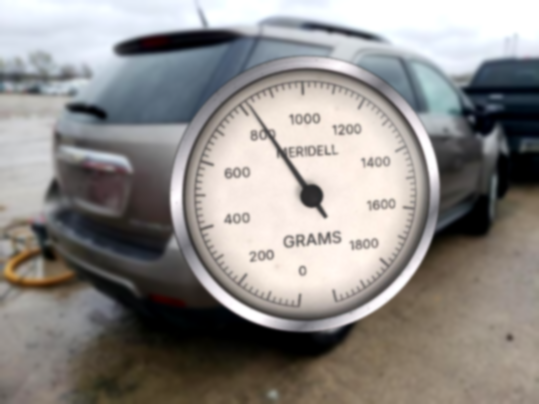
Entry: 820 g
